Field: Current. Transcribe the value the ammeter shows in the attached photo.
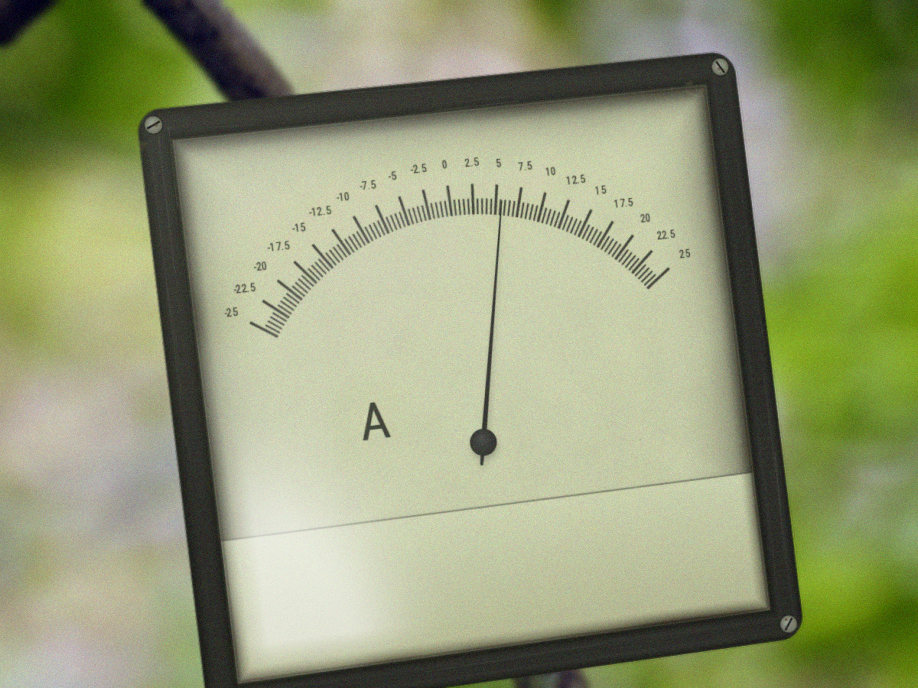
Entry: 5.5 A
